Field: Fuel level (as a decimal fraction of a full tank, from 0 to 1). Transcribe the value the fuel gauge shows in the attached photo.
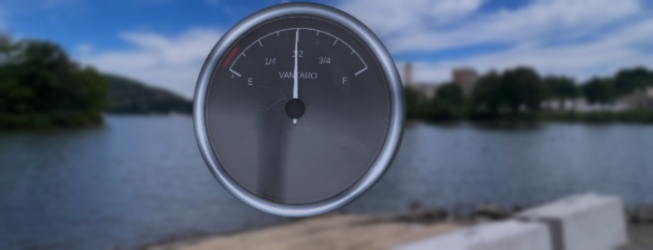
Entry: 0.5
